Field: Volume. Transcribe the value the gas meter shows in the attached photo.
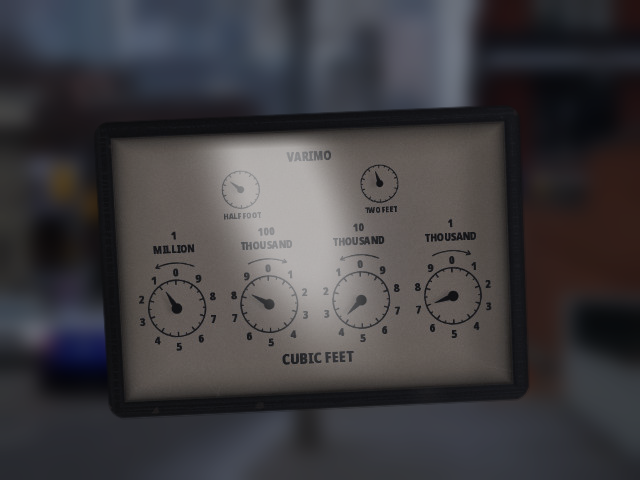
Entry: 83700 ft³
